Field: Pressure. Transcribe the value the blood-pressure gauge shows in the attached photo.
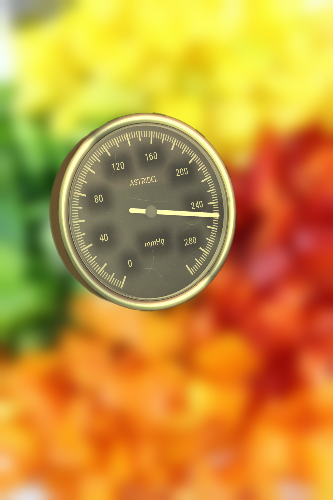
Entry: 250 mmHg
